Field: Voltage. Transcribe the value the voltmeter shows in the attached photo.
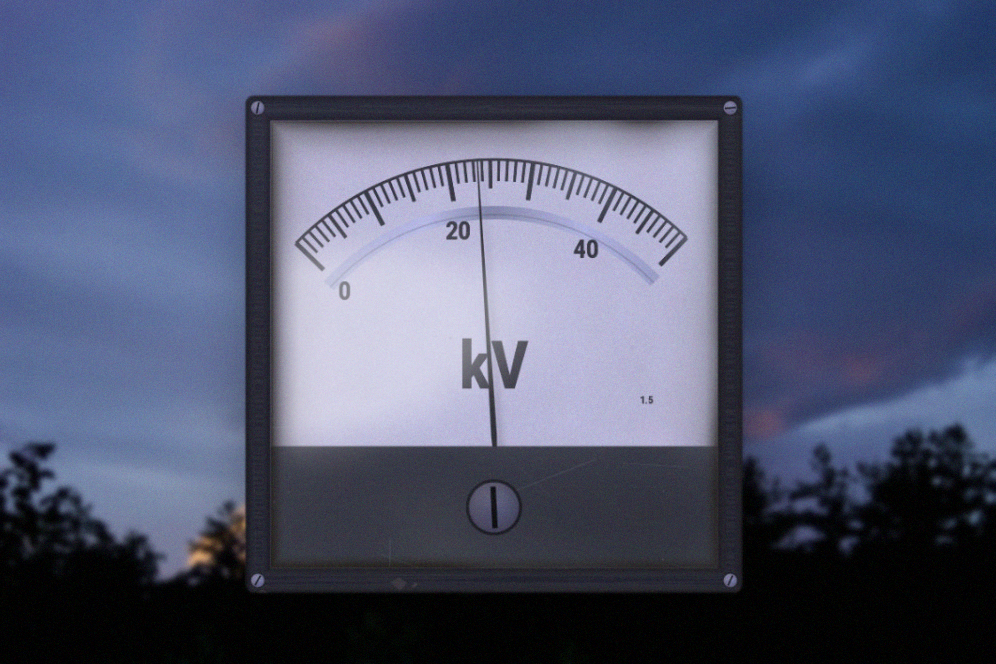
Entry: 23.5 kV
